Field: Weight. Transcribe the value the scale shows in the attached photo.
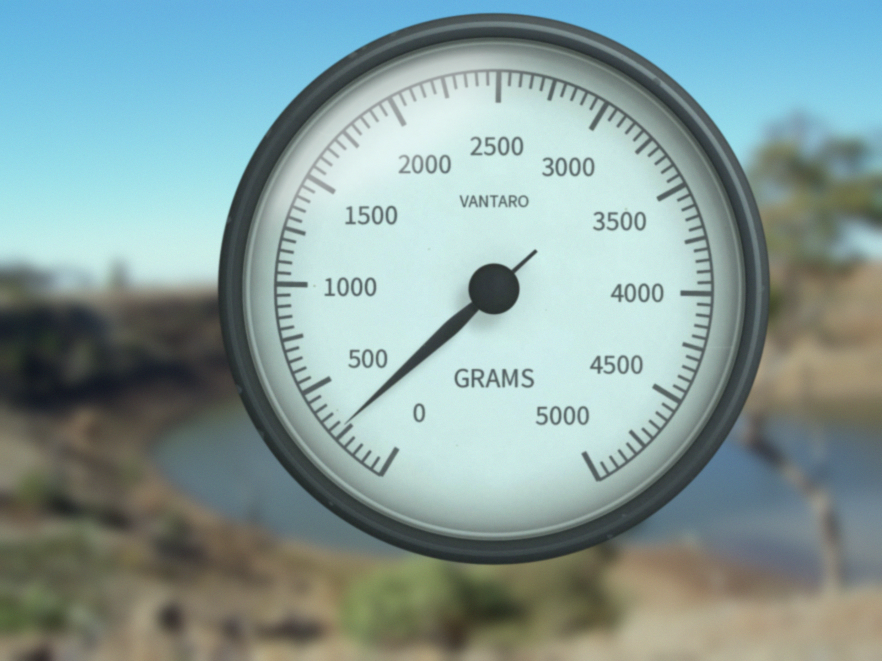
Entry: 275 g
